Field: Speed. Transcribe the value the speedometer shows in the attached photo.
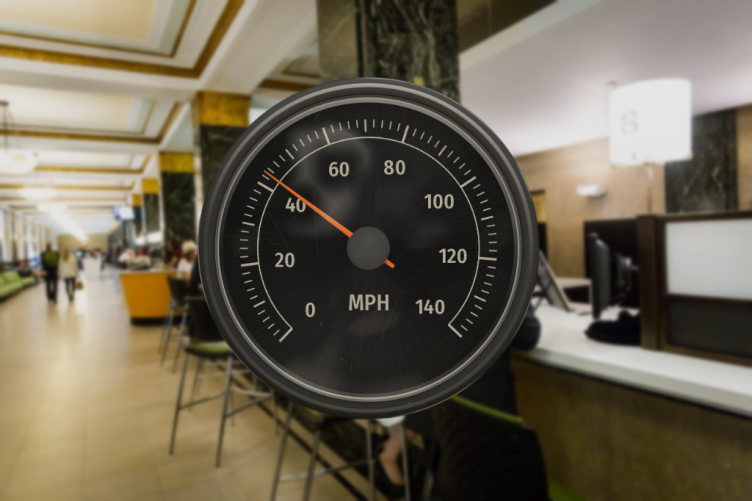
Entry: 43 mph
